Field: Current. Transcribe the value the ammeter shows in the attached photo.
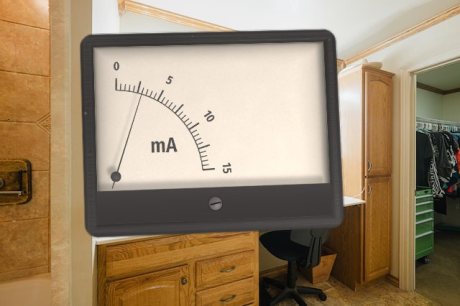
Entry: 3 mA
